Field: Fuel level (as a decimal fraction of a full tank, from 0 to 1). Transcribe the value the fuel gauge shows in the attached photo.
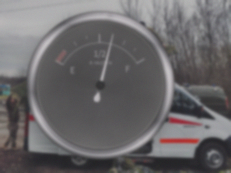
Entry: 0.625
